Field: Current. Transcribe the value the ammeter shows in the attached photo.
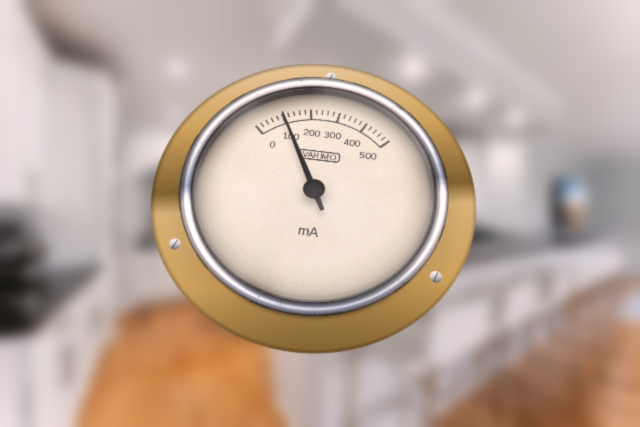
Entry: 100 mA
